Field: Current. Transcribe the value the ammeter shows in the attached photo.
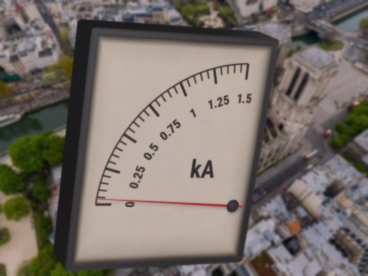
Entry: 0.05 kA
